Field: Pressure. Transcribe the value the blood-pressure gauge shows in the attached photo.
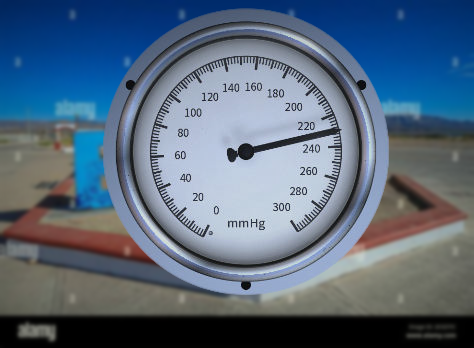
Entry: 230 mmHg
